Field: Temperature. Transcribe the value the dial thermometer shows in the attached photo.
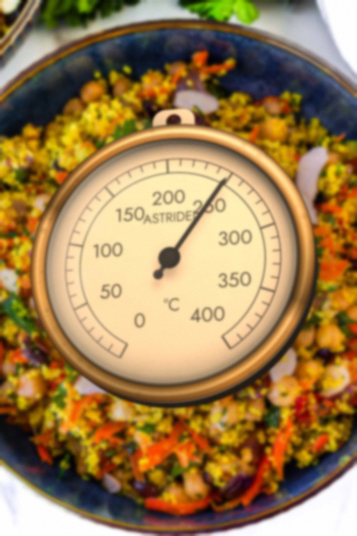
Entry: 250 °C
